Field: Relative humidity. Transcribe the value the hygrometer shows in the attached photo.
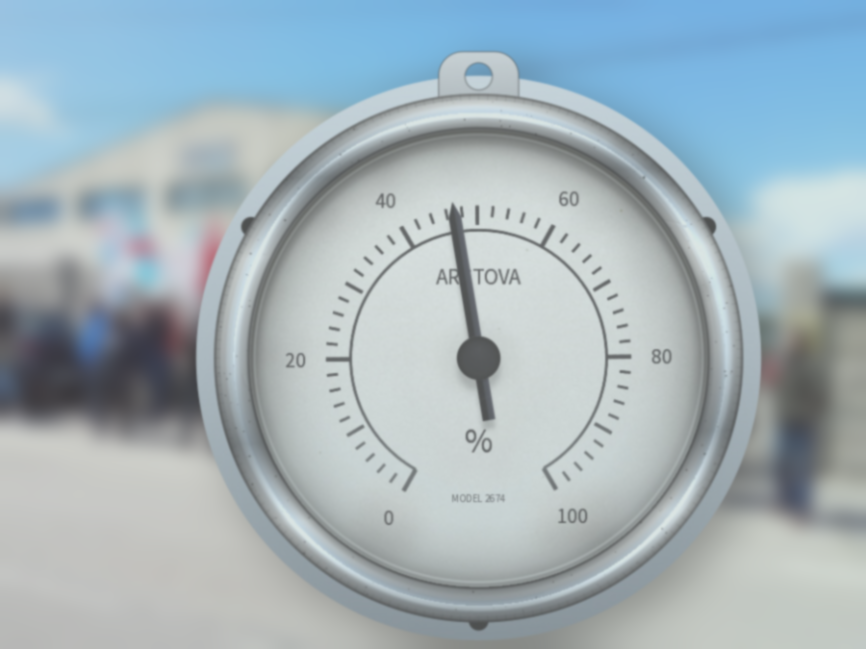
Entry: 47 %
